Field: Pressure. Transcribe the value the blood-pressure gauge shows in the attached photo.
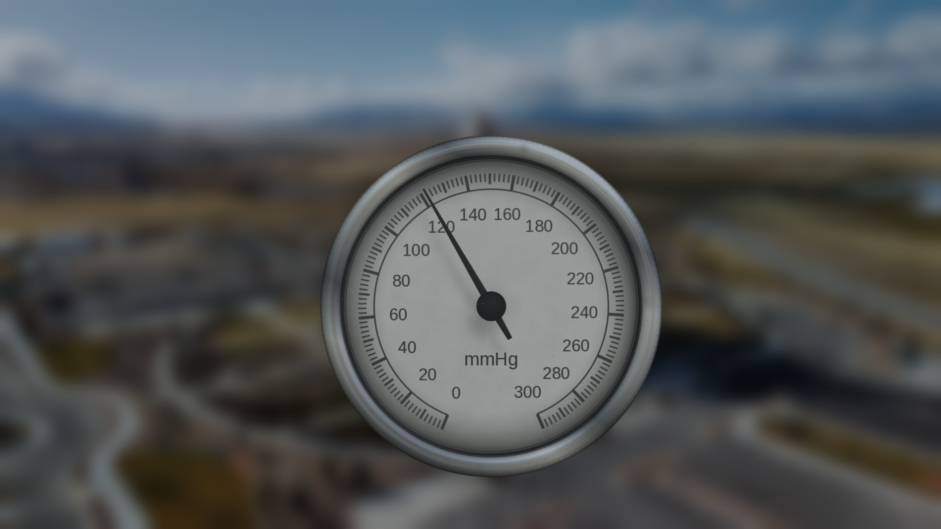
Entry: 122 mmHg
